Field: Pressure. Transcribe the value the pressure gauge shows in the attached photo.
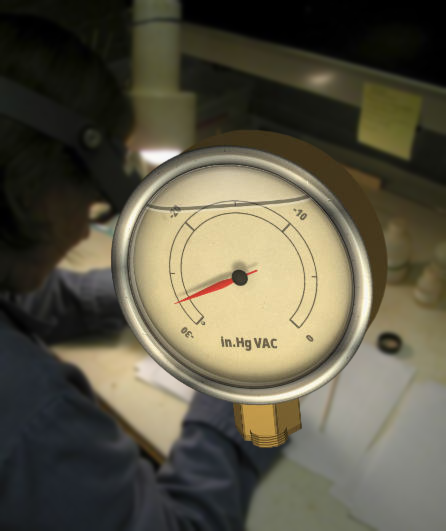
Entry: -27.5 inHg
